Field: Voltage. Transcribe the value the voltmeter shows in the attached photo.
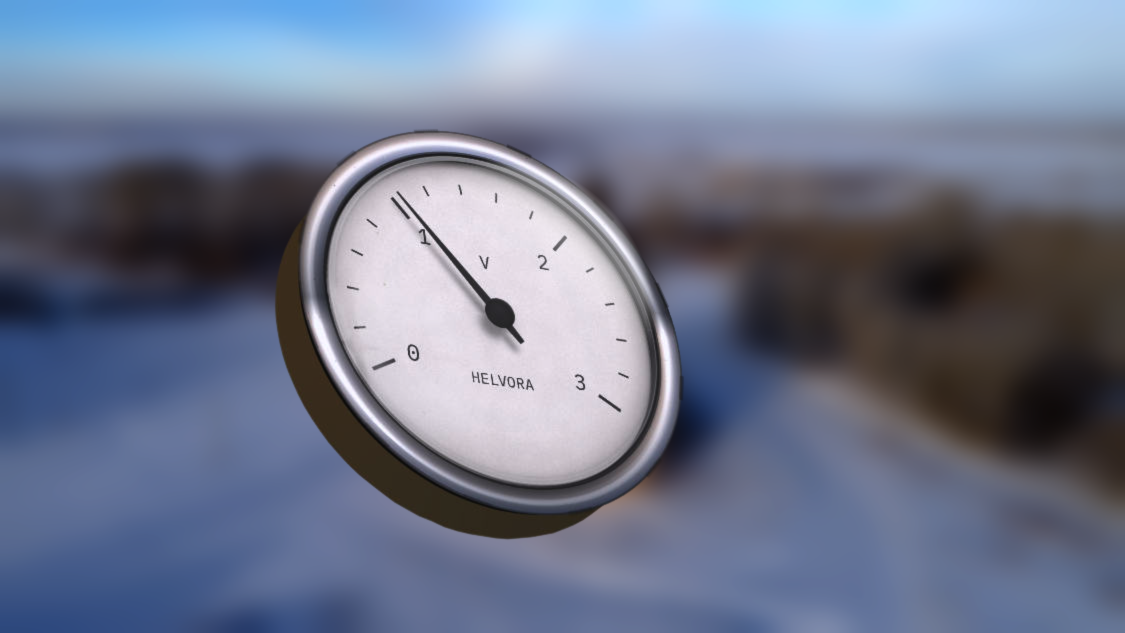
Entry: 1 V
